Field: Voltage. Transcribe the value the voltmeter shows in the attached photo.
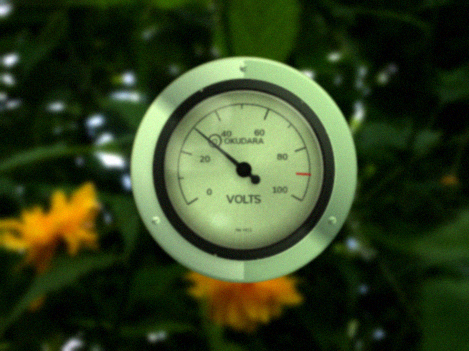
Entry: 30 V
